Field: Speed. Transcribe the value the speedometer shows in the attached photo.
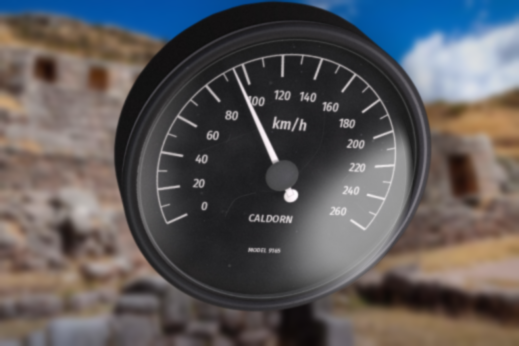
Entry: 95 km/h
